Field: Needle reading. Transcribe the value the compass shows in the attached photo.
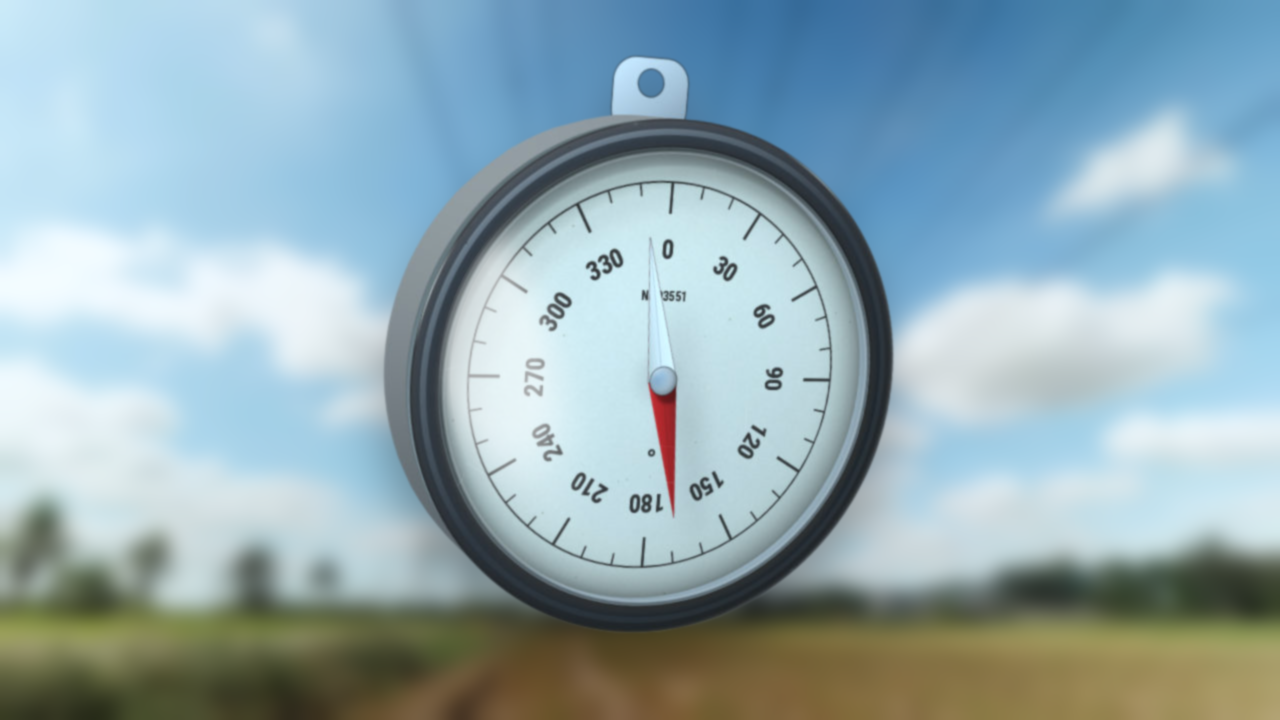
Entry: 170 °
